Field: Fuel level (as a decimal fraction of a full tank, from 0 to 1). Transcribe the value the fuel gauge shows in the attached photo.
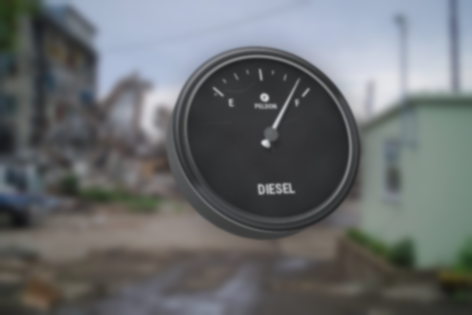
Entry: 0.875
